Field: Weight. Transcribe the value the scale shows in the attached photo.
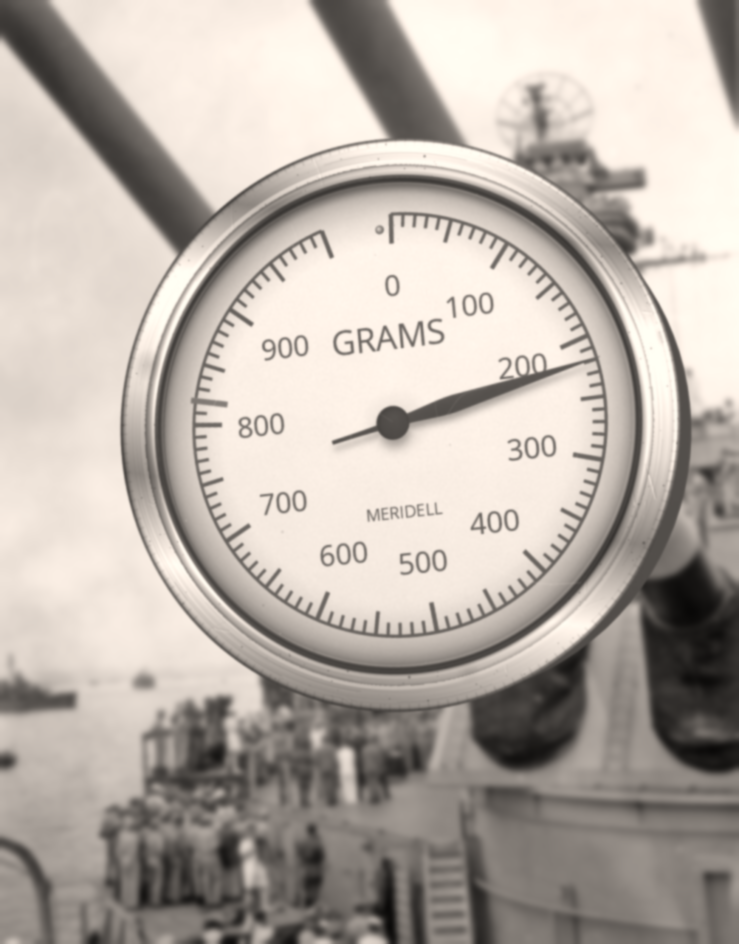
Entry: 220 g
